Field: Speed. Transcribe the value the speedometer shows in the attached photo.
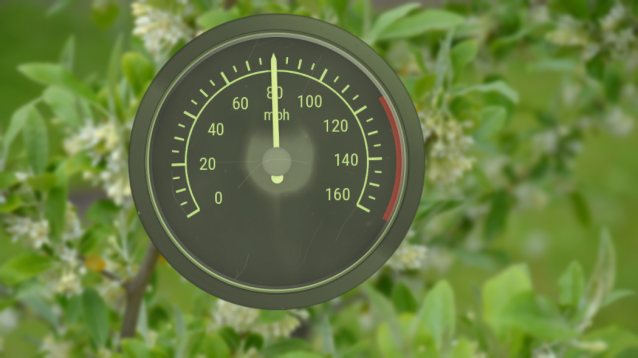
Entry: 80 mph
